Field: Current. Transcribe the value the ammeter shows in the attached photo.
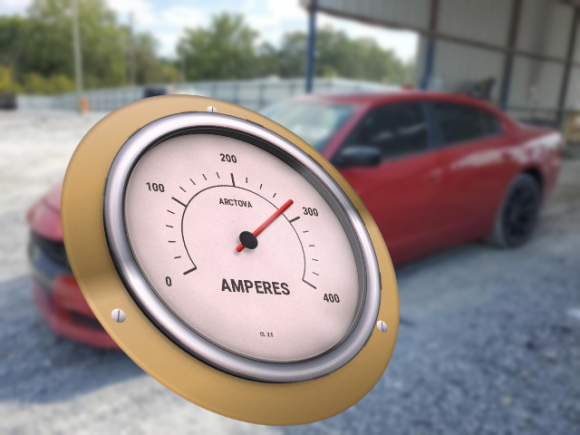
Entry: 280 A
